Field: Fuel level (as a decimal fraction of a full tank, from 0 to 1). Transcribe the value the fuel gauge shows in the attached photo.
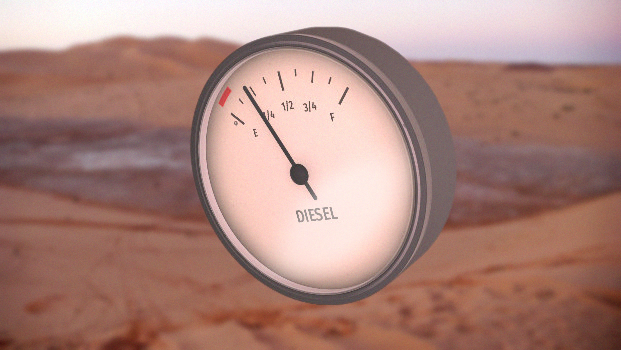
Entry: 0.25
